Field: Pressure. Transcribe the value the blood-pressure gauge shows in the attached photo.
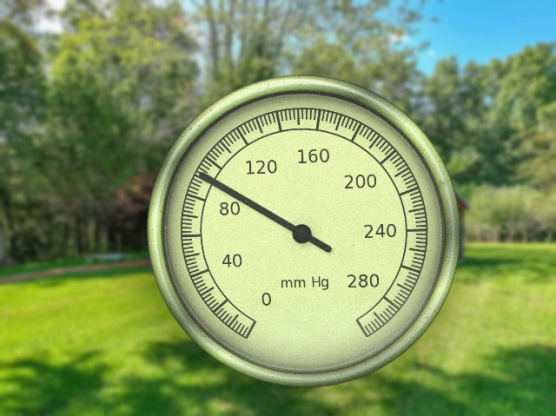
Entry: 92 mmHg
